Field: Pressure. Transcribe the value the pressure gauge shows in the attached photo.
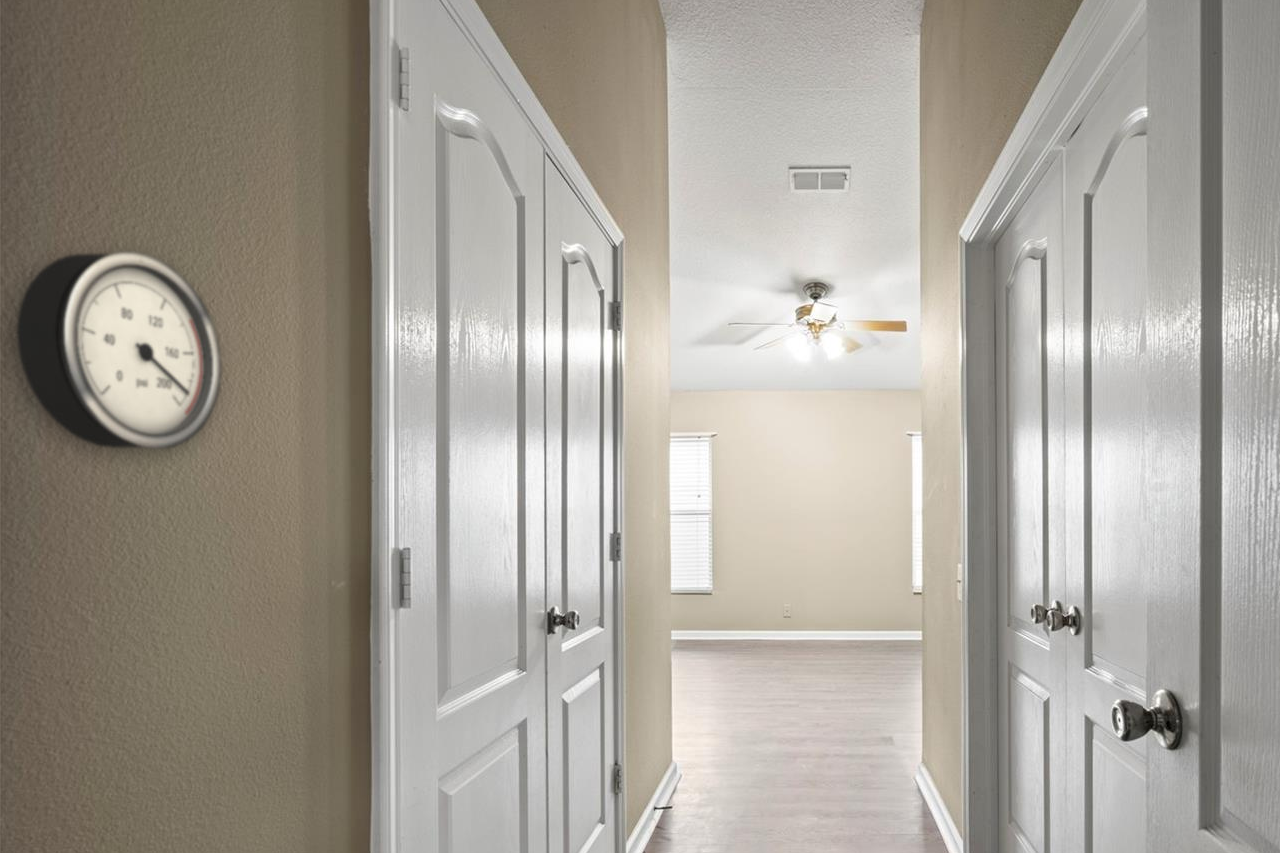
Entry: 190 psi
